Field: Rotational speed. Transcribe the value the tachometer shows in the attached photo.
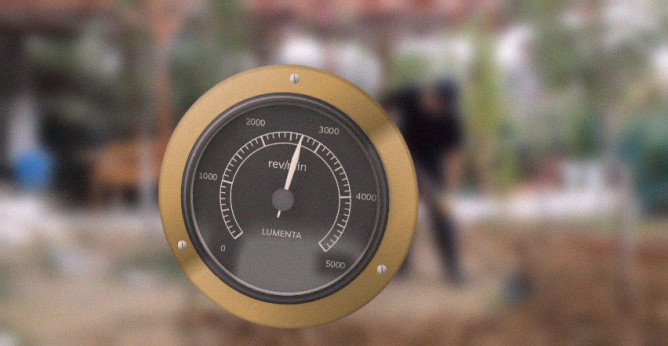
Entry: 2700 rpm
